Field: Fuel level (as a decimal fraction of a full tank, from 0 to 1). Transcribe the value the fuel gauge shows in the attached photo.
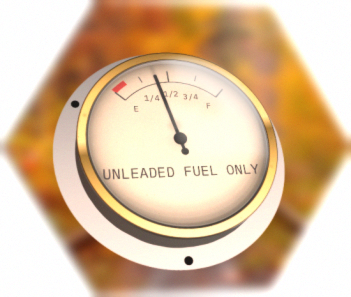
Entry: 0.375
